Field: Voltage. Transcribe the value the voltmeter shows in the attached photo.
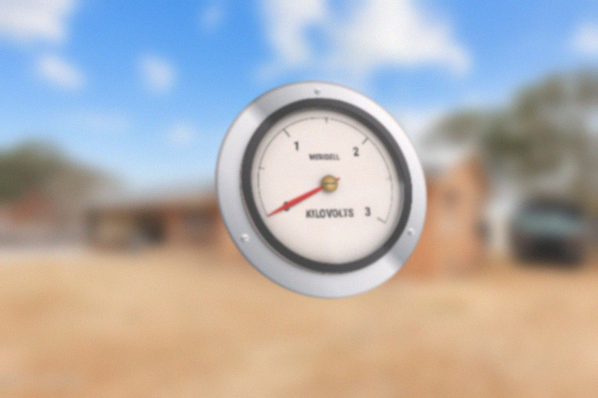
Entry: 0 kV
